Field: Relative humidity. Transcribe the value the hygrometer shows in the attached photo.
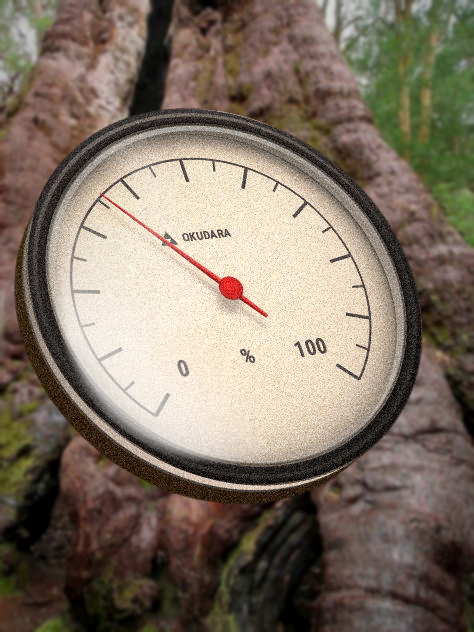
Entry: 35 %
